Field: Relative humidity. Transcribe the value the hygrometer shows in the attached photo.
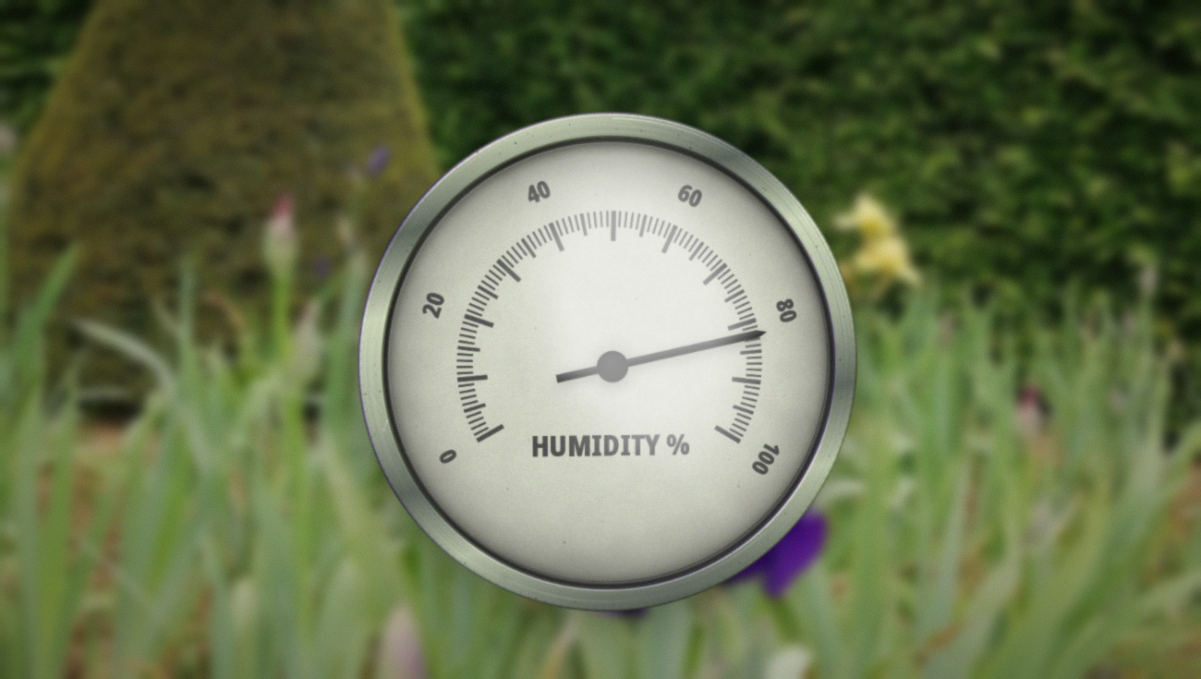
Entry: 82 %
